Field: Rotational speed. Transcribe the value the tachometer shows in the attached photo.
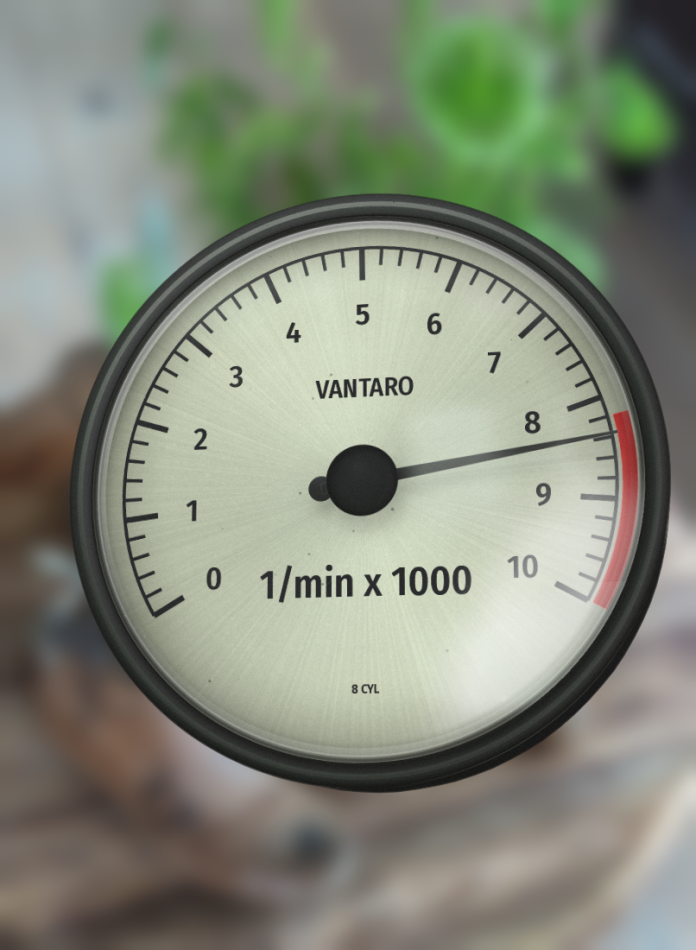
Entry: 8400 rpm
